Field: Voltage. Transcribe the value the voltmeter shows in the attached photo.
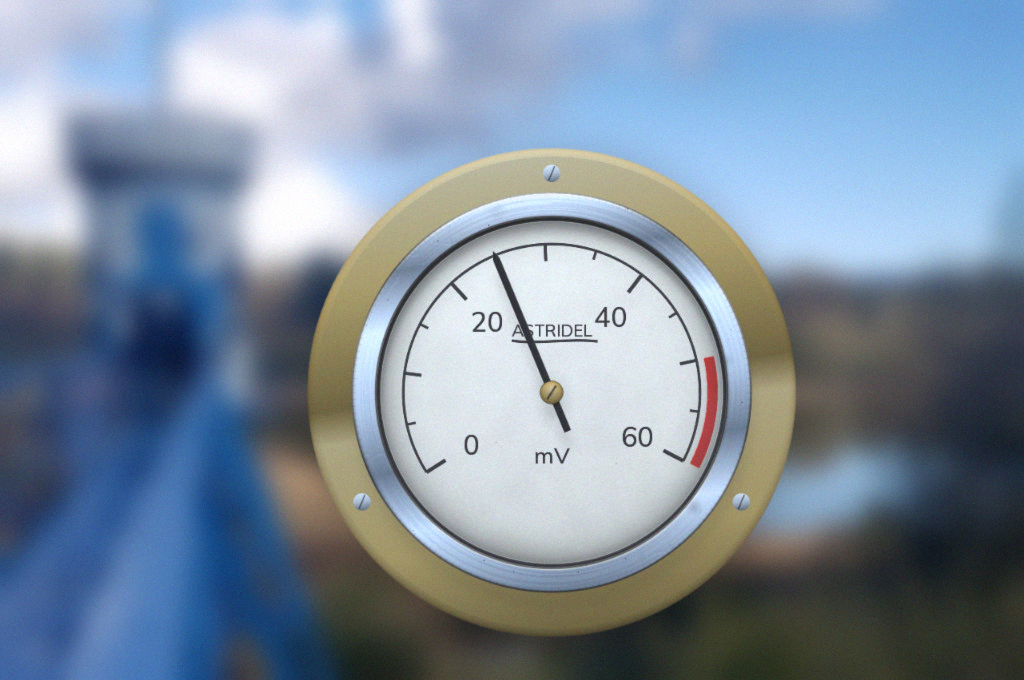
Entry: 25 mV
